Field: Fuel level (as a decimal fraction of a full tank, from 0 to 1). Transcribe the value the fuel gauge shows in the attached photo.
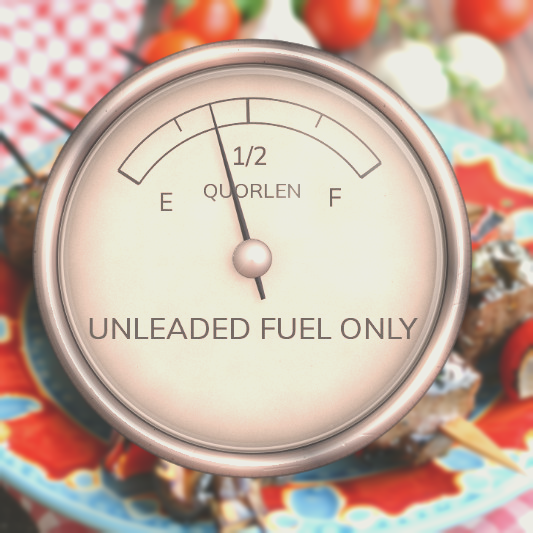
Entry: 0.375
